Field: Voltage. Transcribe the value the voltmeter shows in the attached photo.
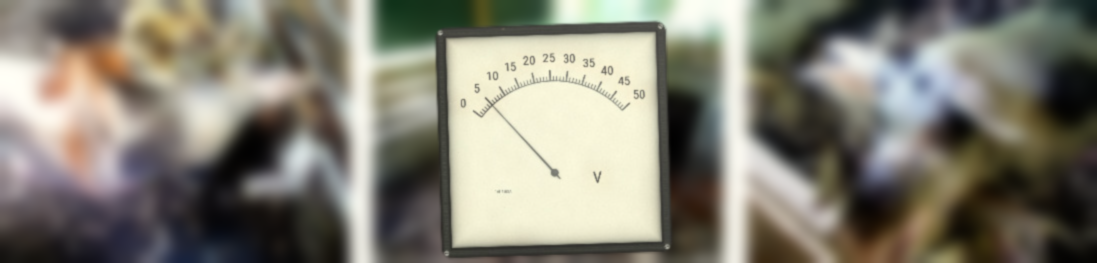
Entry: 5 V
